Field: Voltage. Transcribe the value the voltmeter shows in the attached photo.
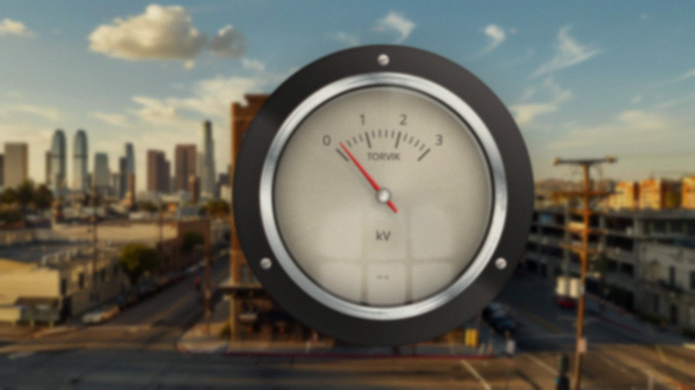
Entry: 0.2 kV
